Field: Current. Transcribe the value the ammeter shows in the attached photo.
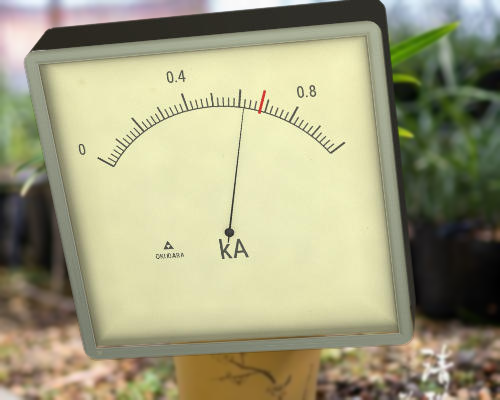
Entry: 0.62 kA
